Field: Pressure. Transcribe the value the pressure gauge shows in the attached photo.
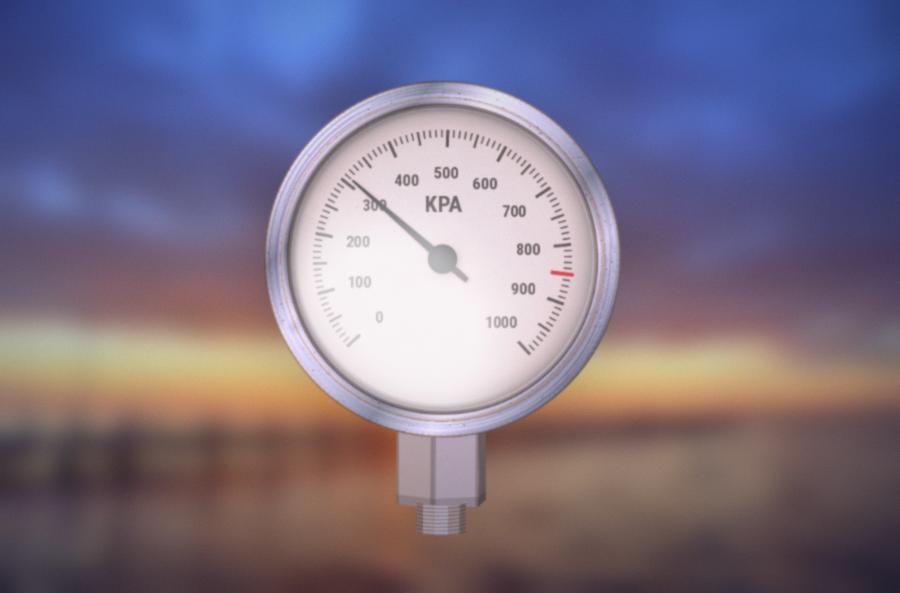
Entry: 310 kPa
